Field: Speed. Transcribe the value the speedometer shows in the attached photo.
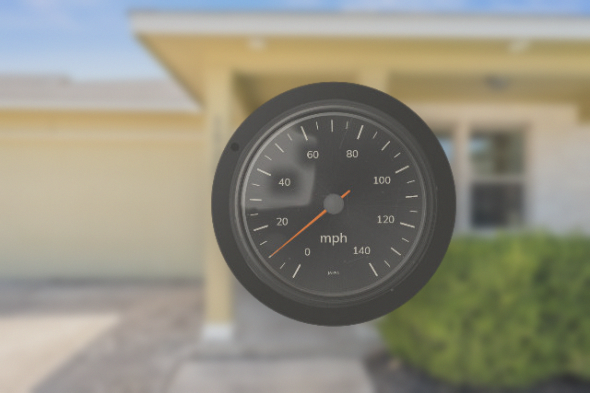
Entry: 10 mph
